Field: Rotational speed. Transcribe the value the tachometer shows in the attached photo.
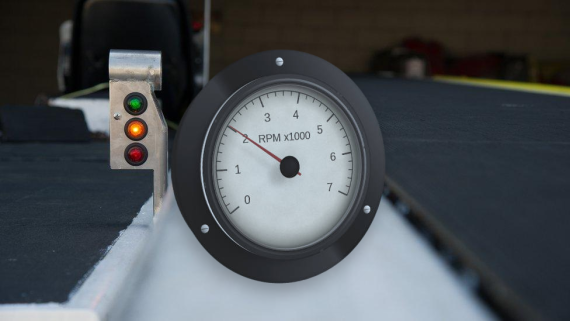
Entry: 2000 rpm
